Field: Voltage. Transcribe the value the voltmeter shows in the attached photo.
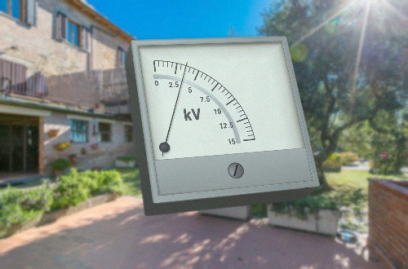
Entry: 3.5 kV
